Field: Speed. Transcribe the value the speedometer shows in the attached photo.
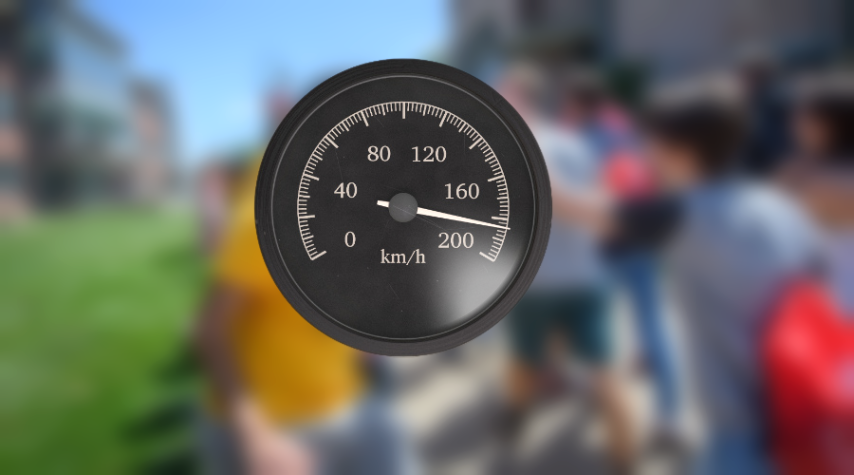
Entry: 184 km/h
